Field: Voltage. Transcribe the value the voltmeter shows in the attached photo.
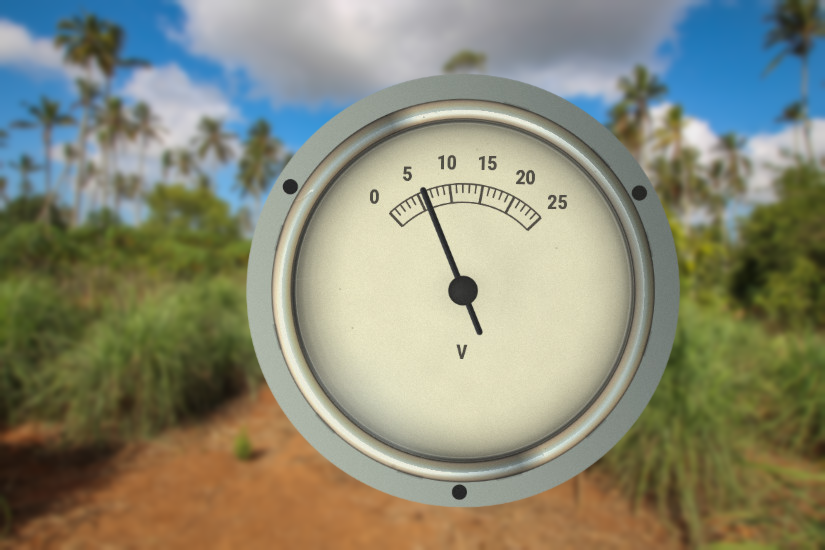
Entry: 6 V
